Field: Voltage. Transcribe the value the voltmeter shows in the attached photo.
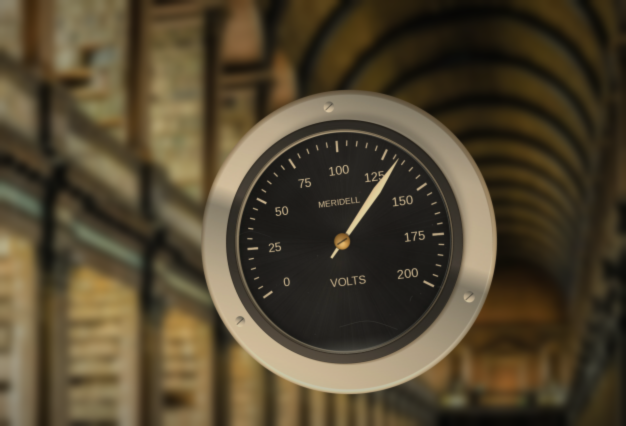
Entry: 132.5 V
